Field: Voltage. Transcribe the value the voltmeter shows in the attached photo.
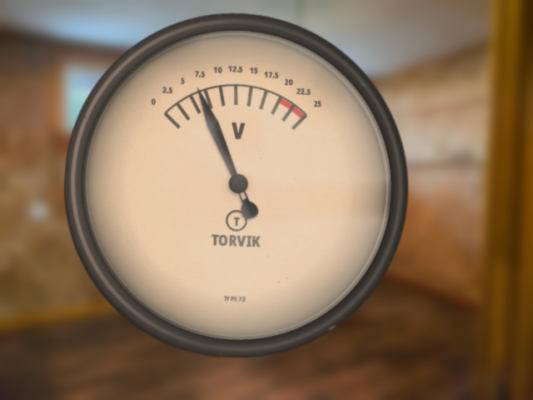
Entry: 6.25 V
